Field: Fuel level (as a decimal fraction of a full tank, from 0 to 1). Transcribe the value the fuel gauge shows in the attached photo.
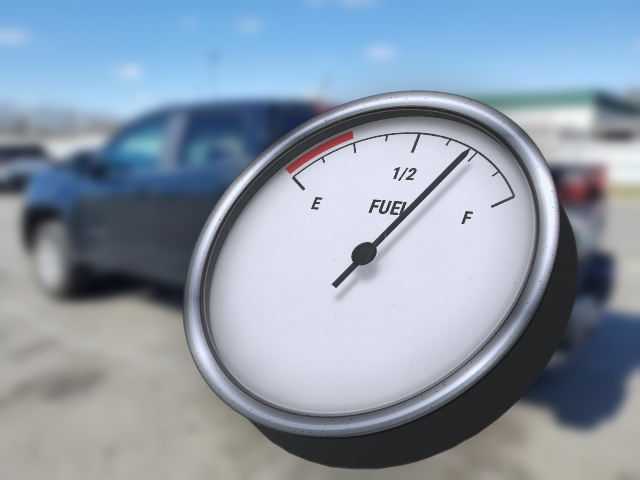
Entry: 0.75
